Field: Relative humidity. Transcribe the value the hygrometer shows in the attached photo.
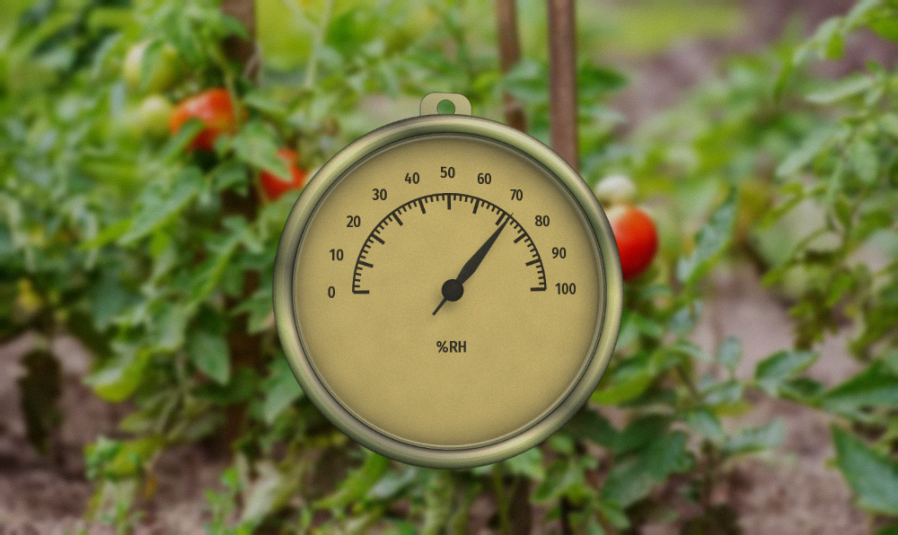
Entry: 72 %
